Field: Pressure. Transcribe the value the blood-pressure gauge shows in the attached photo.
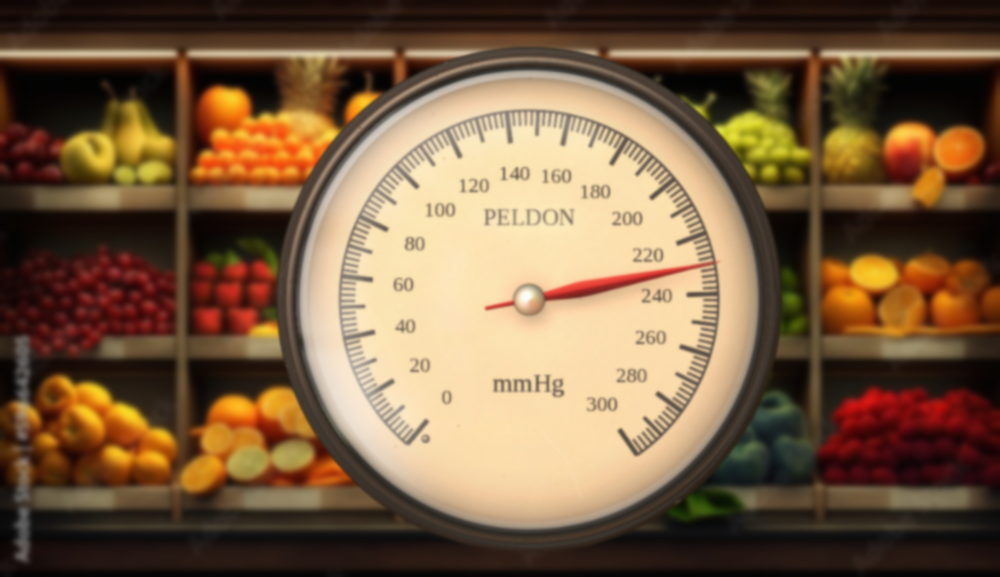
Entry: 230 mmHg
